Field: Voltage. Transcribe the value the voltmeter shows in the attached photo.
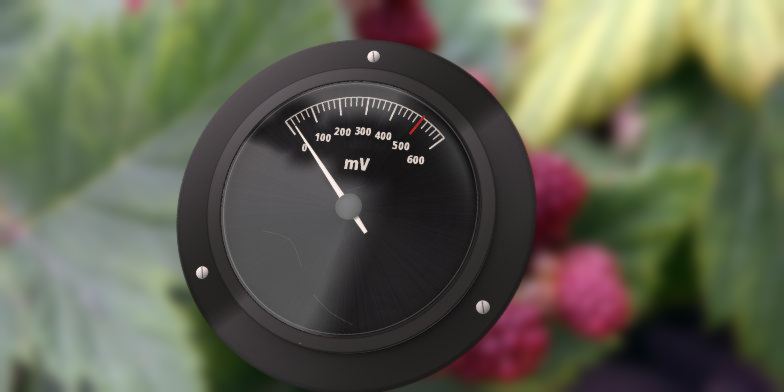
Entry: 20 mV
